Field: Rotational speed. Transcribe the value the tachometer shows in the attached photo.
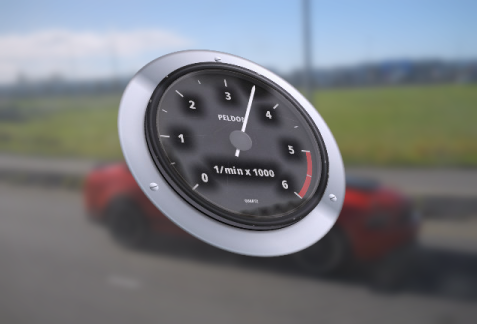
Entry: 3500 rpm
